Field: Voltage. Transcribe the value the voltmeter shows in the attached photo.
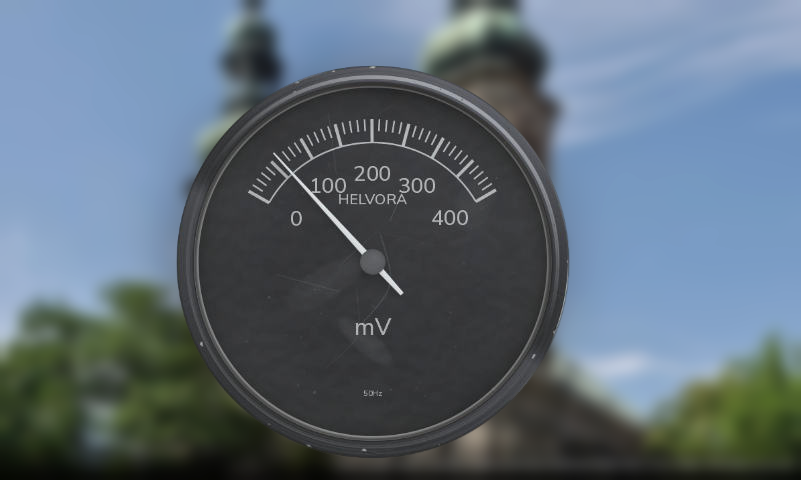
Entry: 60 mV
